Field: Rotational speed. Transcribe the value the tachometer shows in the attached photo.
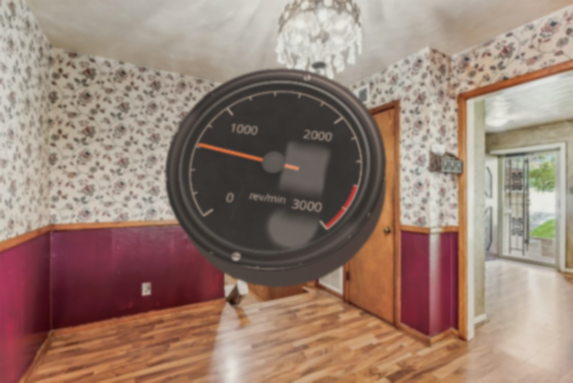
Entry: 600 rpm
